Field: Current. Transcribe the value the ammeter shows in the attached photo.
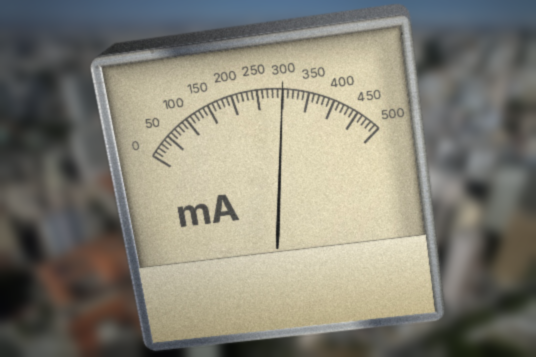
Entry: 300 mA
